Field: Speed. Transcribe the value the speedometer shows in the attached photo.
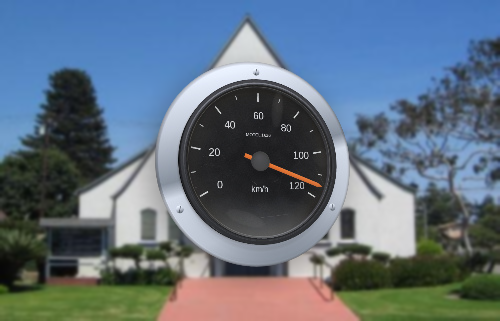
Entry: 115 km/h
